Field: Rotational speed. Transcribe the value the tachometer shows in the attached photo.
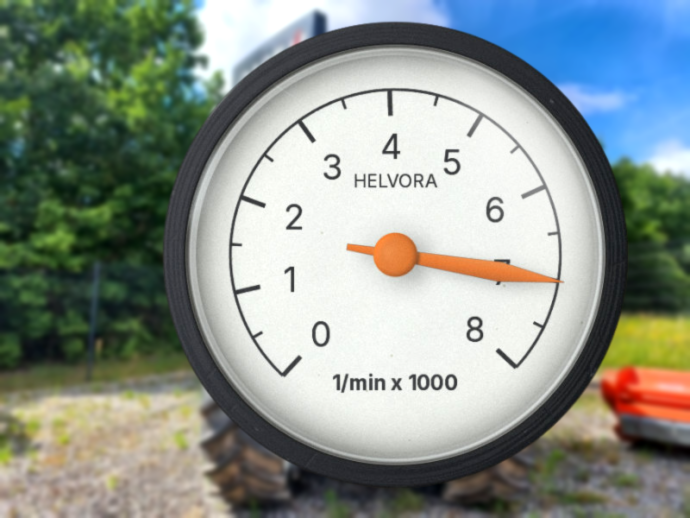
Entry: 7000 rpm
